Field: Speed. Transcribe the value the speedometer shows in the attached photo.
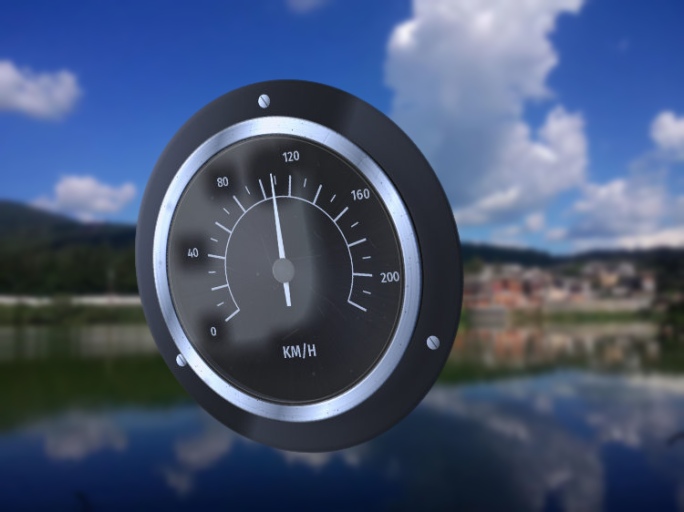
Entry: 110 km/h
